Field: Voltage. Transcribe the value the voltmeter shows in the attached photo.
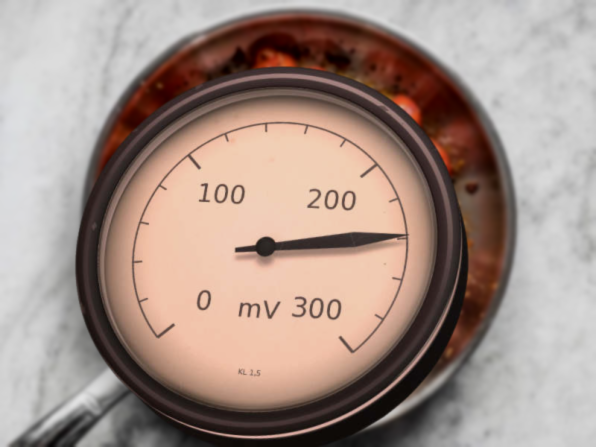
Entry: 240 mV
